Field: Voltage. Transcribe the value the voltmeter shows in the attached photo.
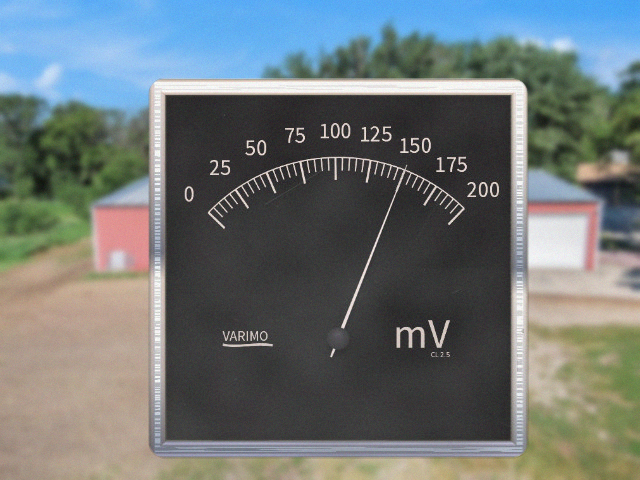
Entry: 150 mV
